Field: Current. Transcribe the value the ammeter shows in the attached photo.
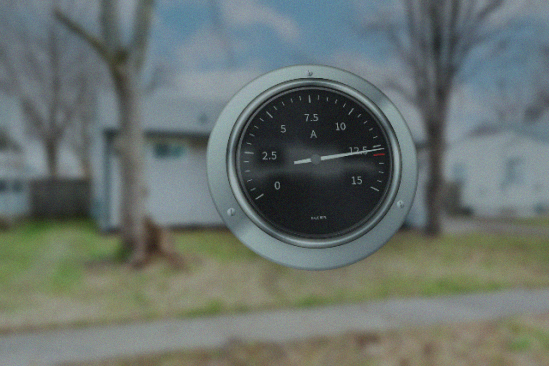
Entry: 12.75 A
